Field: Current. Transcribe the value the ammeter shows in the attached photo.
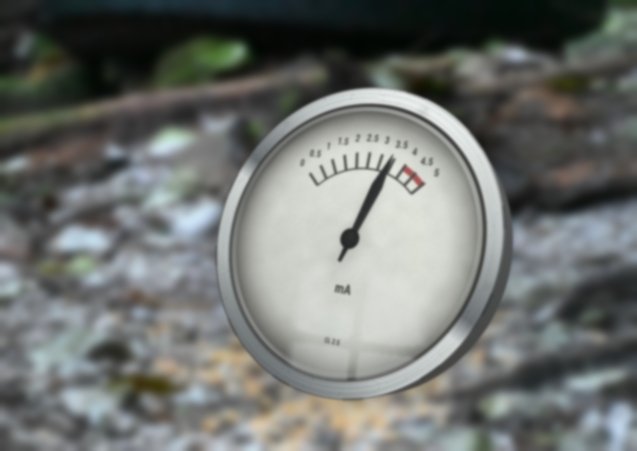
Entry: 3.5 mA
